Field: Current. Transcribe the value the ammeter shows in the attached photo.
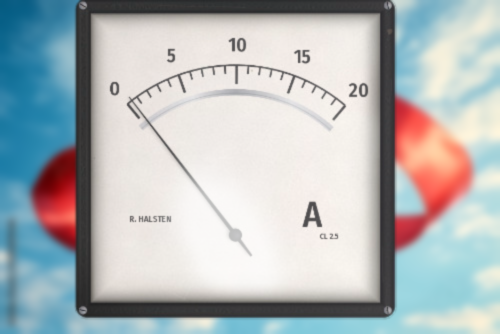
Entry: 0.5 A
